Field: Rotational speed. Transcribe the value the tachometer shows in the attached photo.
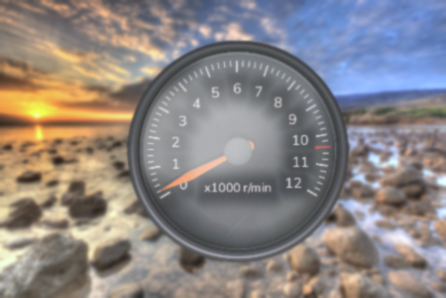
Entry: 200 rpm
